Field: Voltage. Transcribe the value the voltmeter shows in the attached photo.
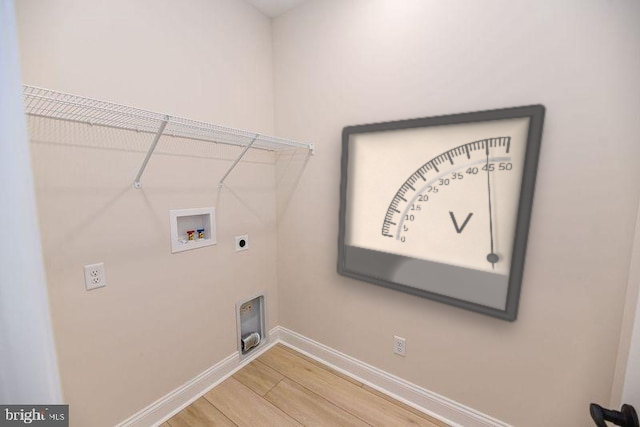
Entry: 45 V
